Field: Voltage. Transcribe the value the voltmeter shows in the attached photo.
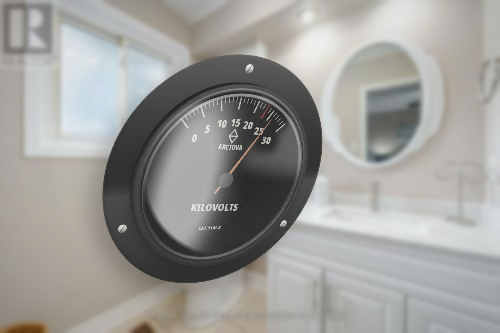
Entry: 25 kV
